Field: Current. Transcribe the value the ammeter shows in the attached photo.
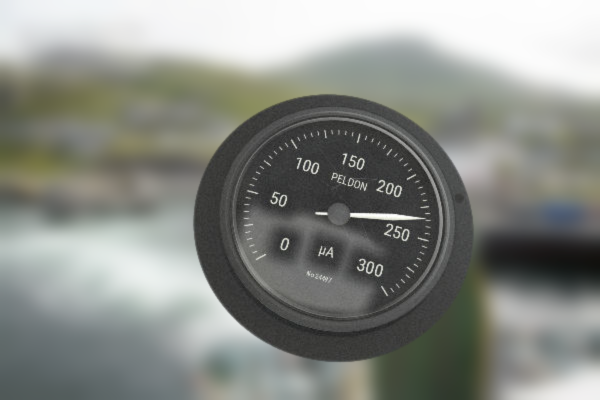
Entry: 235 µA
